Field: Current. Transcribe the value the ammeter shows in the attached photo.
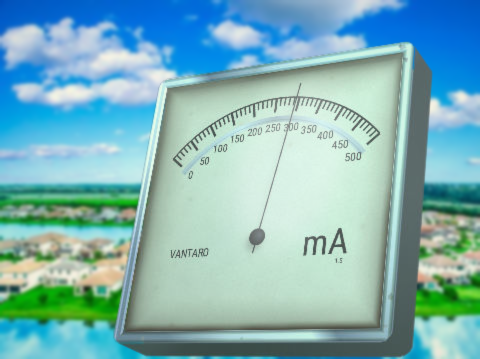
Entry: 300 mA
